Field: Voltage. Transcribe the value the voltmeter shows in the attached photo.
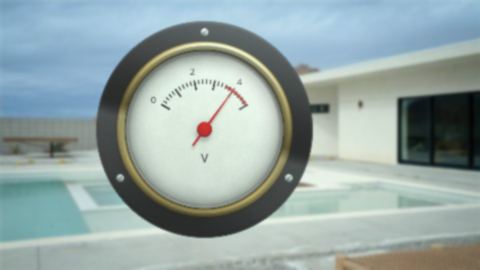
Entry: 4 V
